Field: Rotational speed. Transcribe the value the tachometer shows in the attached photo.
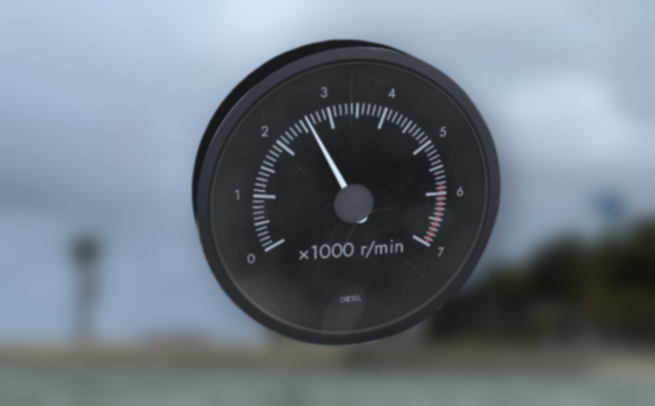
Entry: 2600 rpm
